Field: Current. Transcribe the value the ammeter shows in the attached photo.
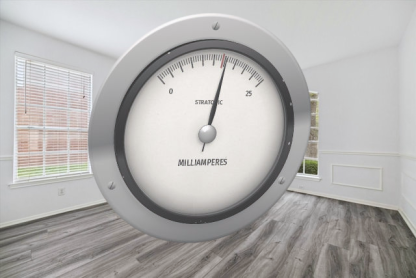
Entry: 15 mA
